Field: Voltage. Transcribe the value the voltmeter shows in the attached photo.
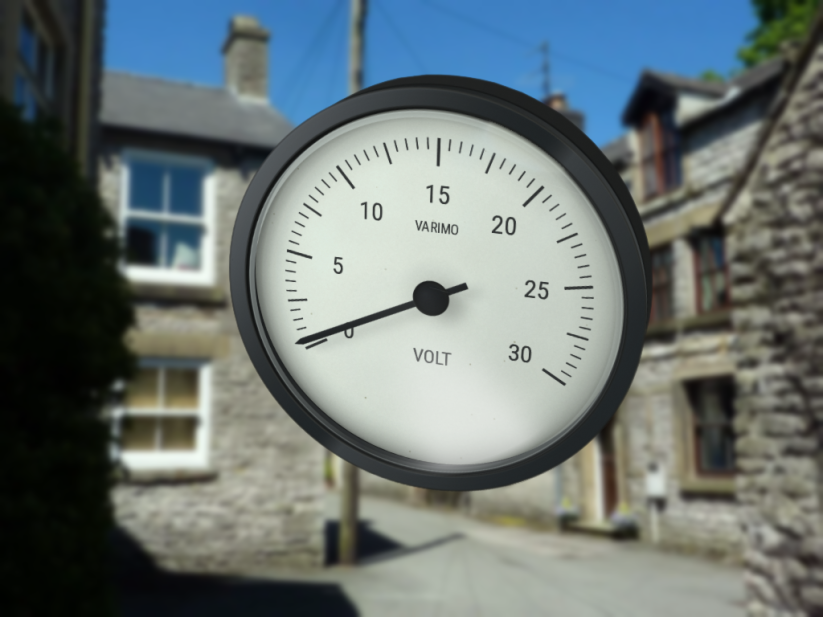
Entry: 0.5 V
